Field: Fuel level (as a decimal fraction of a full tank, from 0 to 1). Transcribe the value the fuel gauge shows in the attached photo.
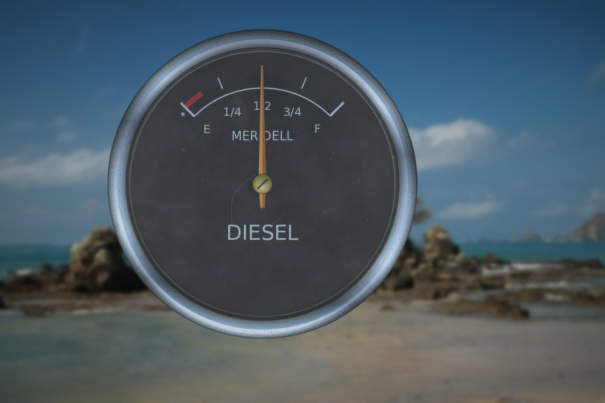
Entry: 0.5
